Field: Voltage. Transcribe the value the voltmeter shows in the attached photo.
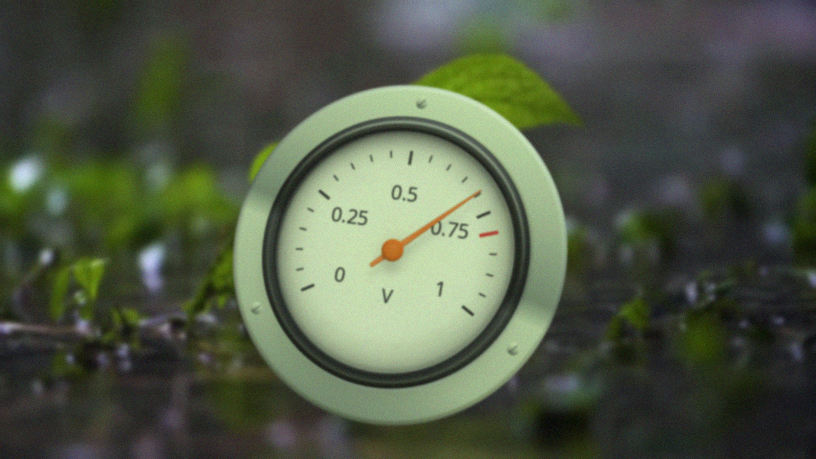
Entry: 0.7 V
